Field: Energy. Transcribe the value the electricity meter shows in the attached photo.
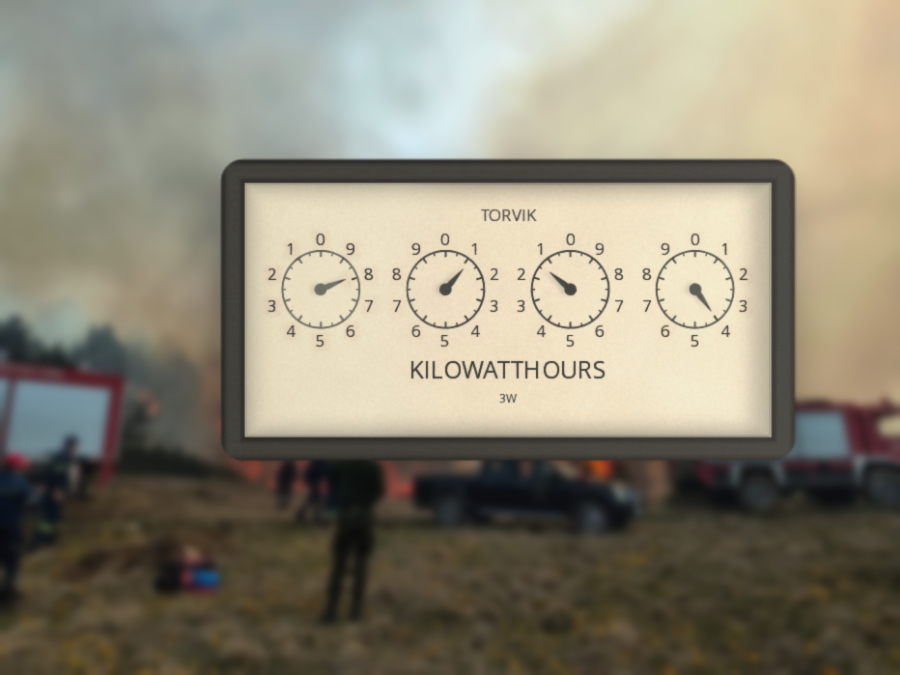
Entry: 8114 kWh
